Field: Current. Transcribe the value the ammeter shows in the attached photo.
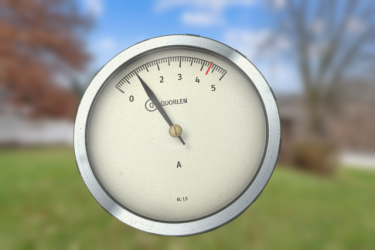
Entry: 1 A
